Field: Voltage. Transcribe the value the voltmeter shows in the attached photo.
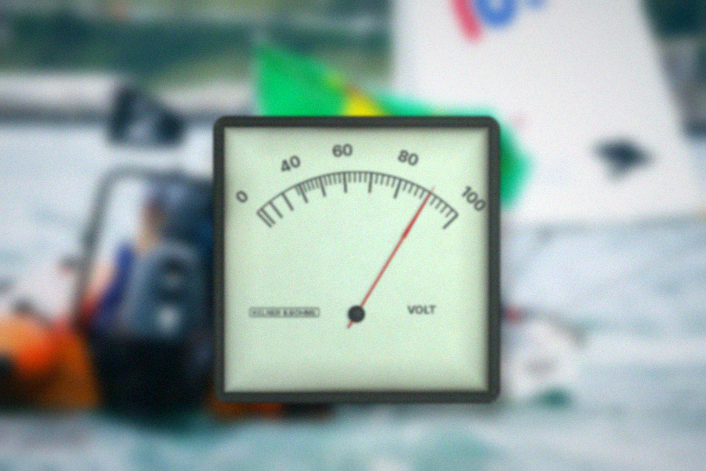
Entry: 90 V
